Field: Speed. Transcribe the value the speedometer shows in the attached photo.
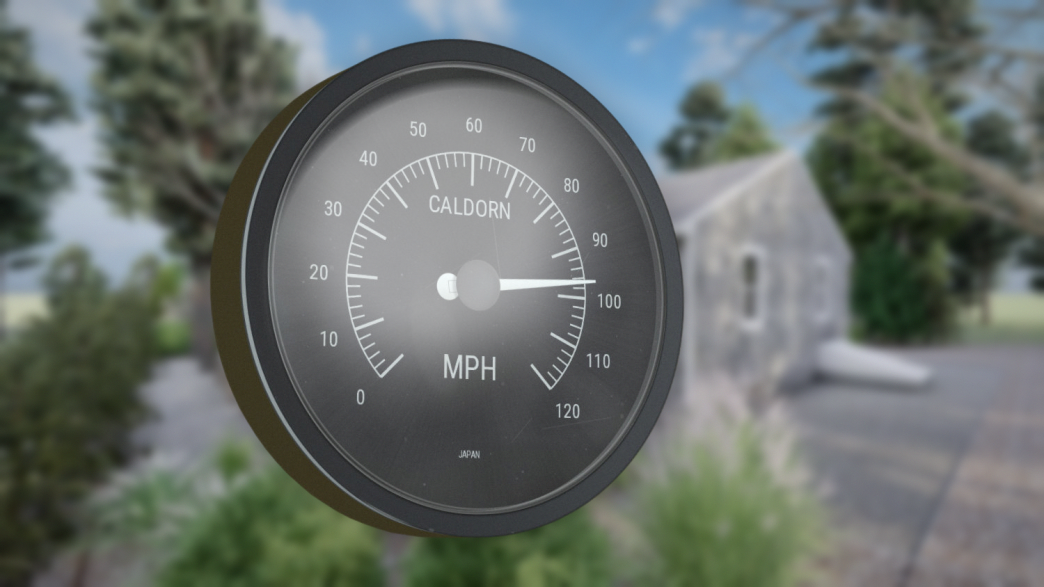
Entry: 97 mph
